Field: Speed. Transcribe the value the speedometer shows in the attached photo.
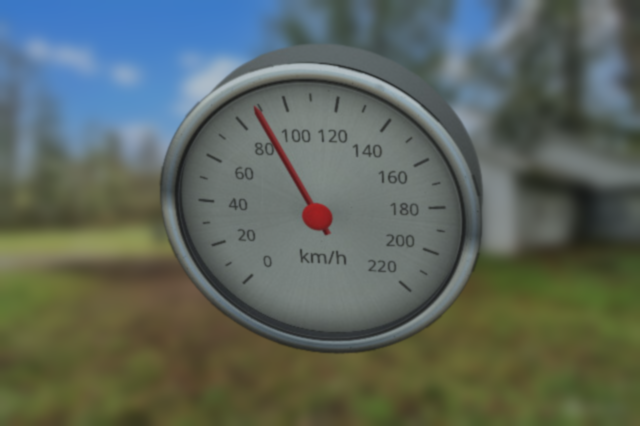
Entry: 90 km/h
